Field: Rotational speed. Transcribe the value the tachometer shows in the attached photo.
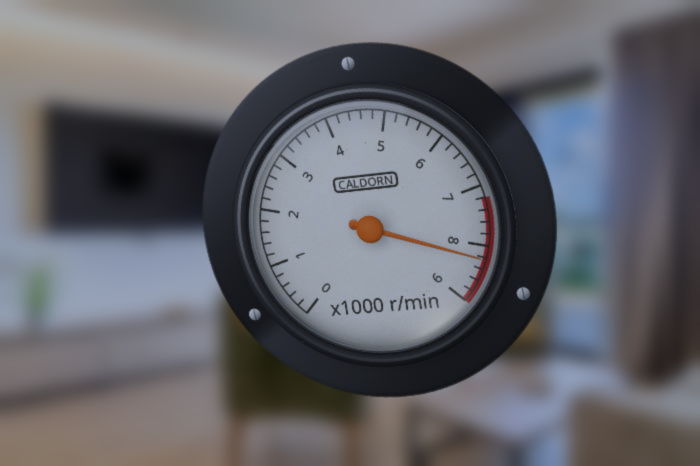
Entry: 8200 rpm
